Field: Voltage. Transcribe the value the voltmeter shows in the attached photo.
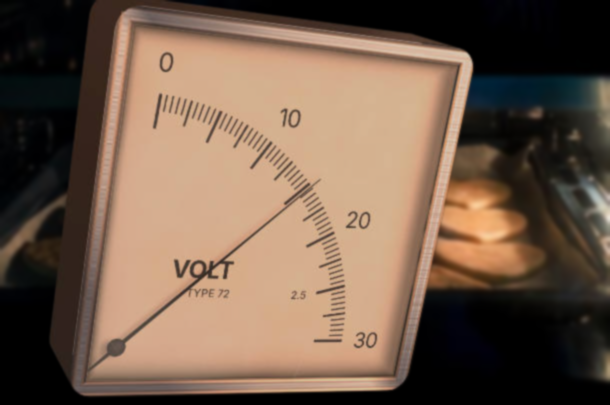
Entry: 15 V
